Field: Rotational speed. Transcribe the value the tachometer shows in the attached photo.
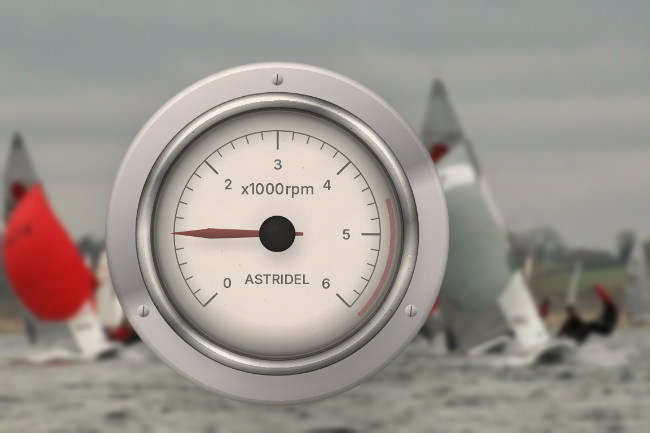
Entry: 1000 rpm
